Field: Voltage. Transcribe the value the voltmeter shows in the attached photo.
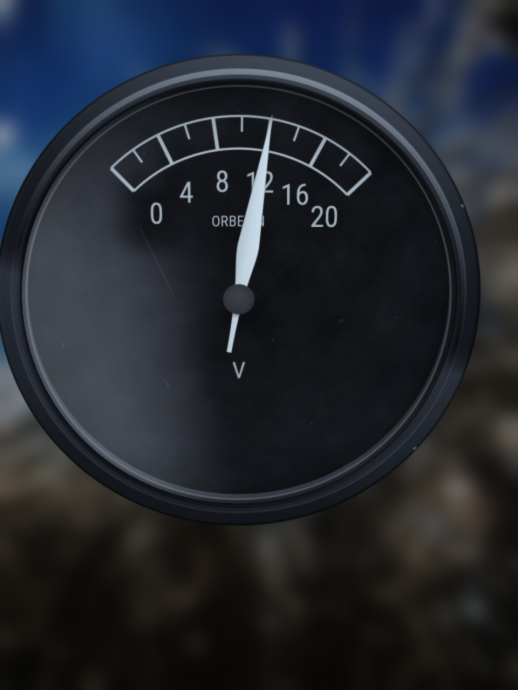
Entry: 12 V
